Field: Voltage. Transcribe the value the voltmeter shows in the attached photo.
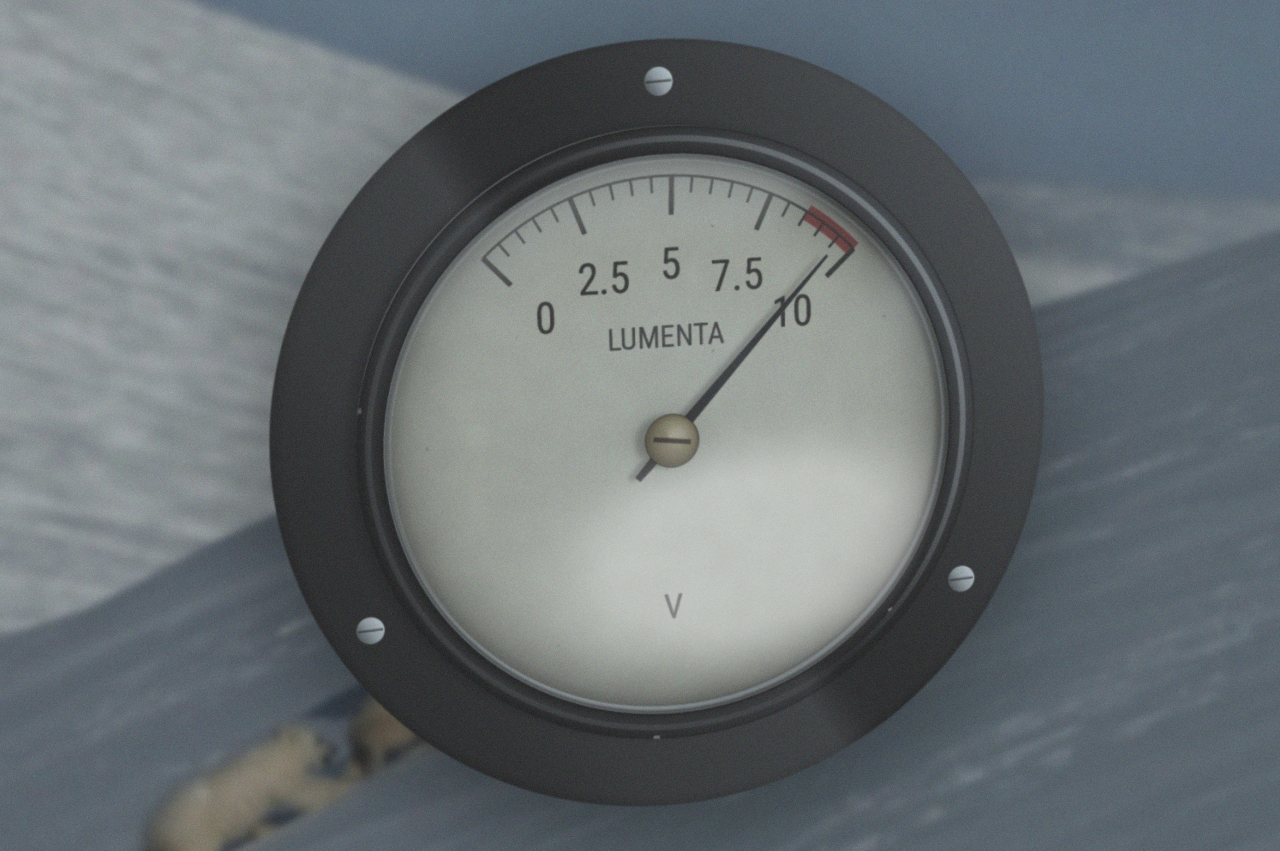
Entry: 9.5 V
